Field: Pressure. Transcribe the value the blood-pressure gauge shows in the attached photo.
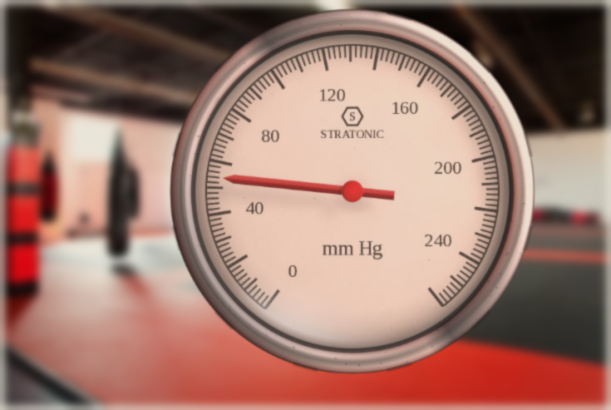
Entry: 54 mmHg
